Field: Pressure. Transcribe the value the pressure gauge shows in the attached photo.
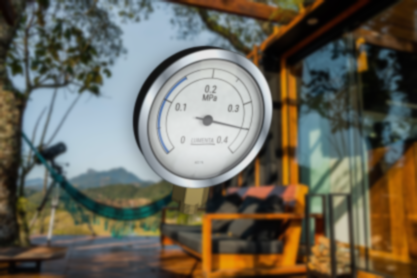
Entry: 0.35 MPa
